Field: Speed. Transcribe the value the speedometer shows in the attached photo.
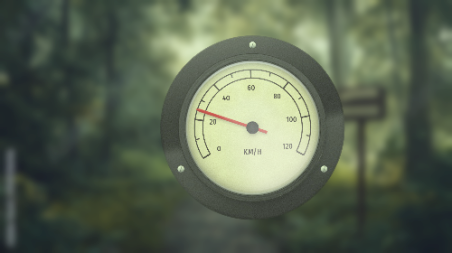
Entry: 25 km/h
